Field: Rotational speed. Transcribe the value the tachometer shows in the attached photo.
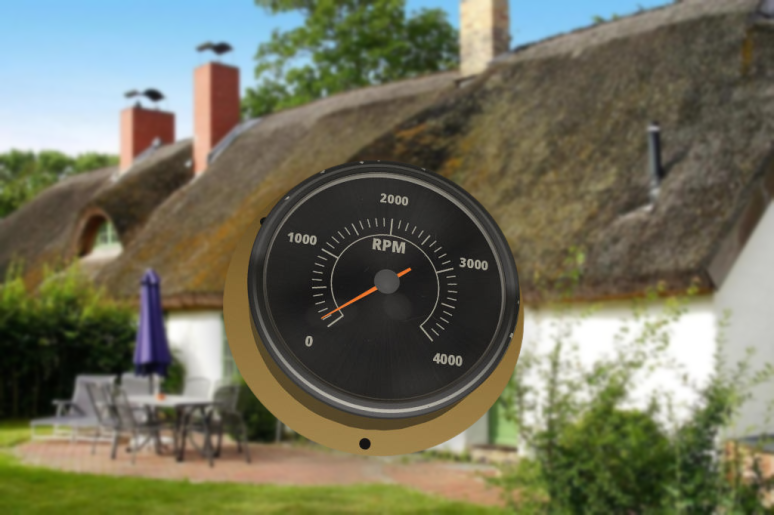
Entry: 100 rpm
